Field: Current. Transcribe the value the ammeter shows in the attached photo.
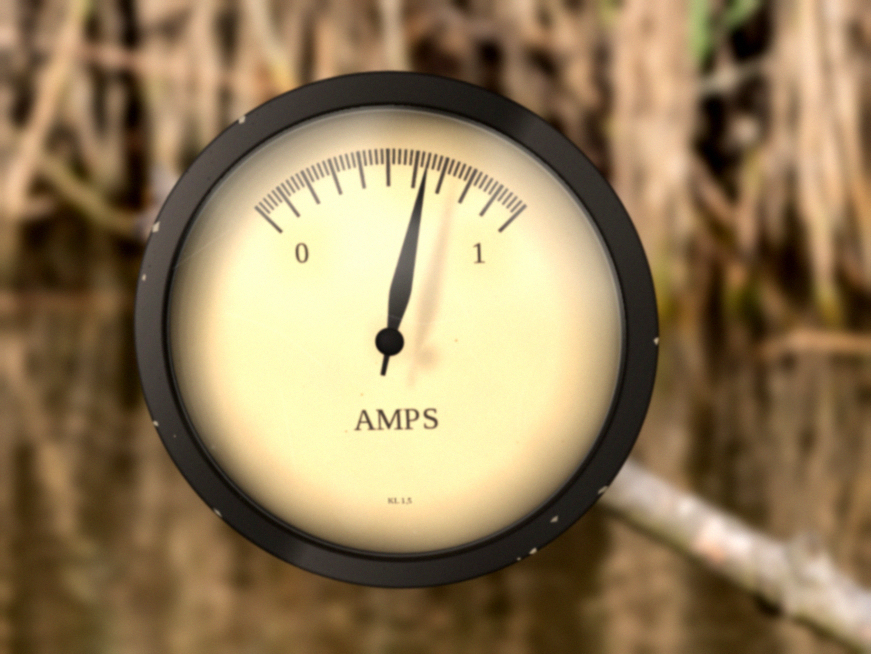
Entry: 0.64 A
